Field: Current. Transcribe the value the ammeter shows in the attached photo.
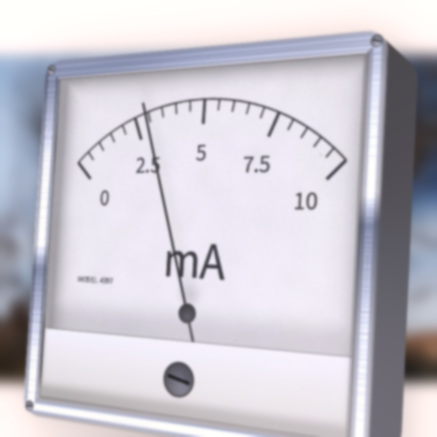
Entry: 3 mA
